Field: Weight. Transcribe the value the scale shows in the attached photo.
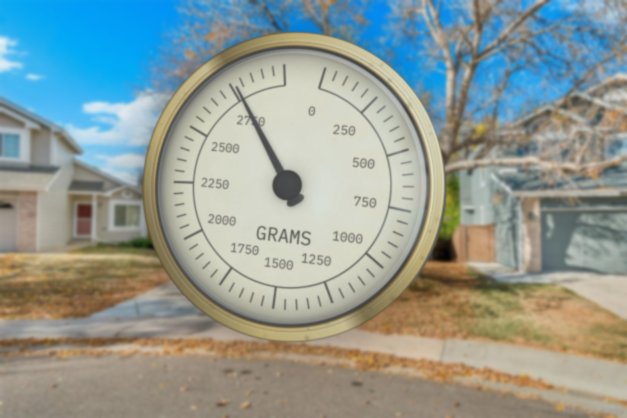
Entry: 2775 g
